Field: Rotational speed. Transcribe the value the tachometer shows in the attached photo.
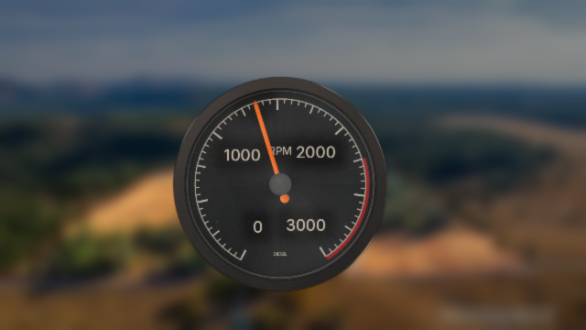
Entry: 1350 rpm
